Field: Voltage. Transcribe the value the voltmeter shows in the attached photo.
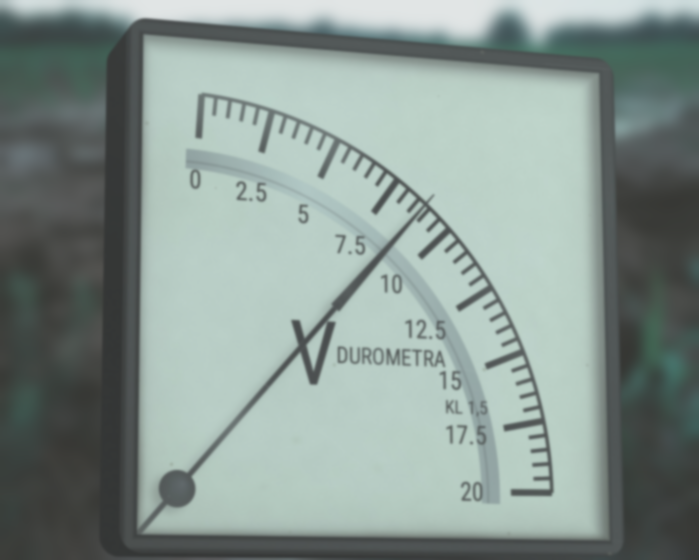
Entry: 8.75 V
